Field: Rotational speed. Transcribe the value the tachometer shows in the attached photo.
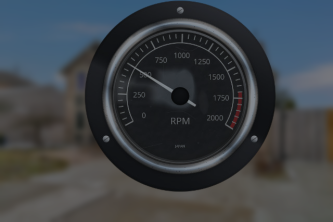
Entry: 500 rpm
